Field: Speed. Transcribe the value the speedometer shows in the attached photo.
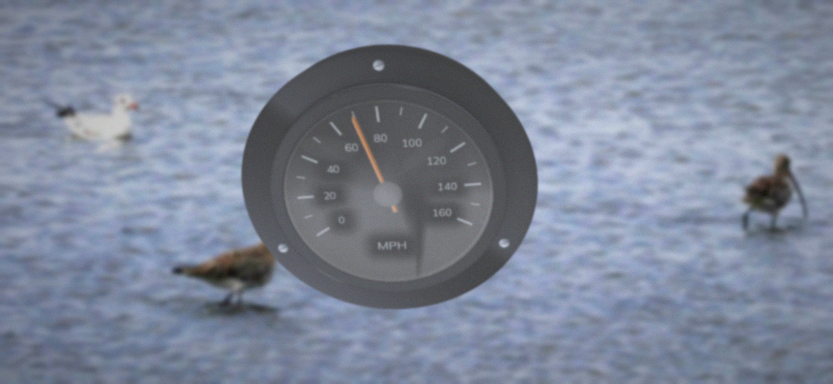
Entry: 70 mph
